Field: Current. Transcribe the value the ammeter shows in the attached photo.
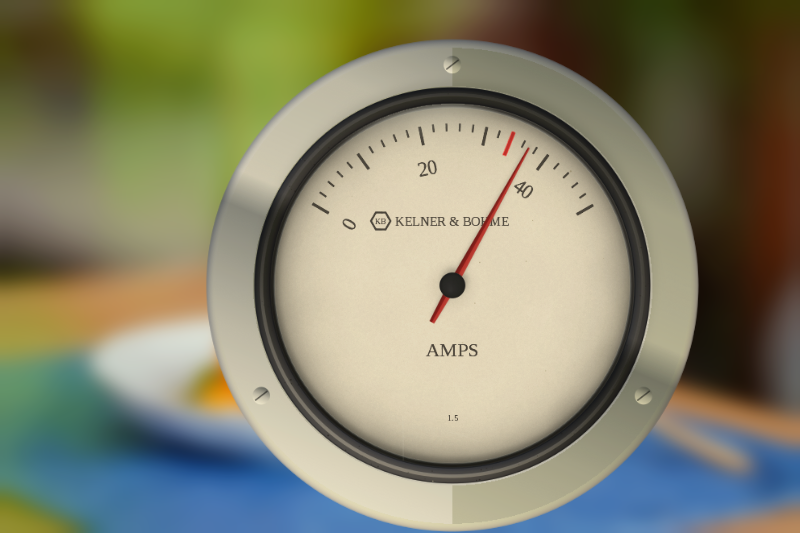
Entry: 37 A
